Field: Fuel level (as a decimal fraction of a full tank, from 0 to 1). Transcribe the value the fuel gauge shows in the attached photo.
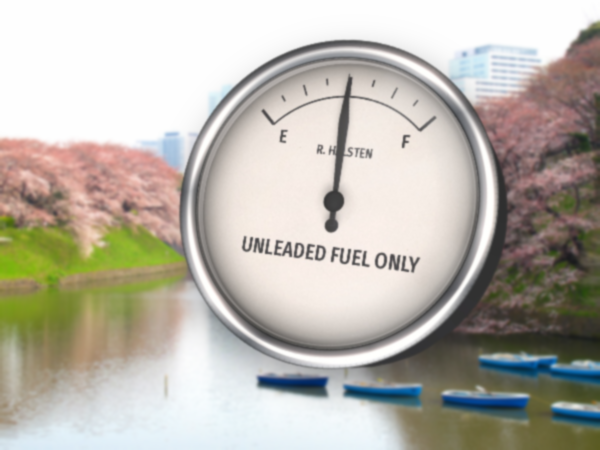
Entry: 0.5
